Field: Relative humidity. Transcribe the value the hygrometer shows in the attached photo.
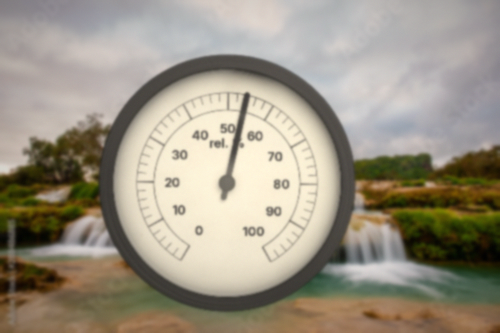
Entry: 54 %
